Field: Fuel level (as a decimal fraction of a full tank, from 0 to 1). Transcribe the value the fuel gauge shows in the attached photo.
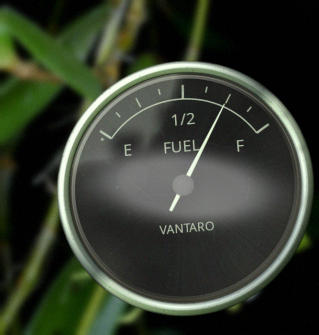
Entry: 0.75
